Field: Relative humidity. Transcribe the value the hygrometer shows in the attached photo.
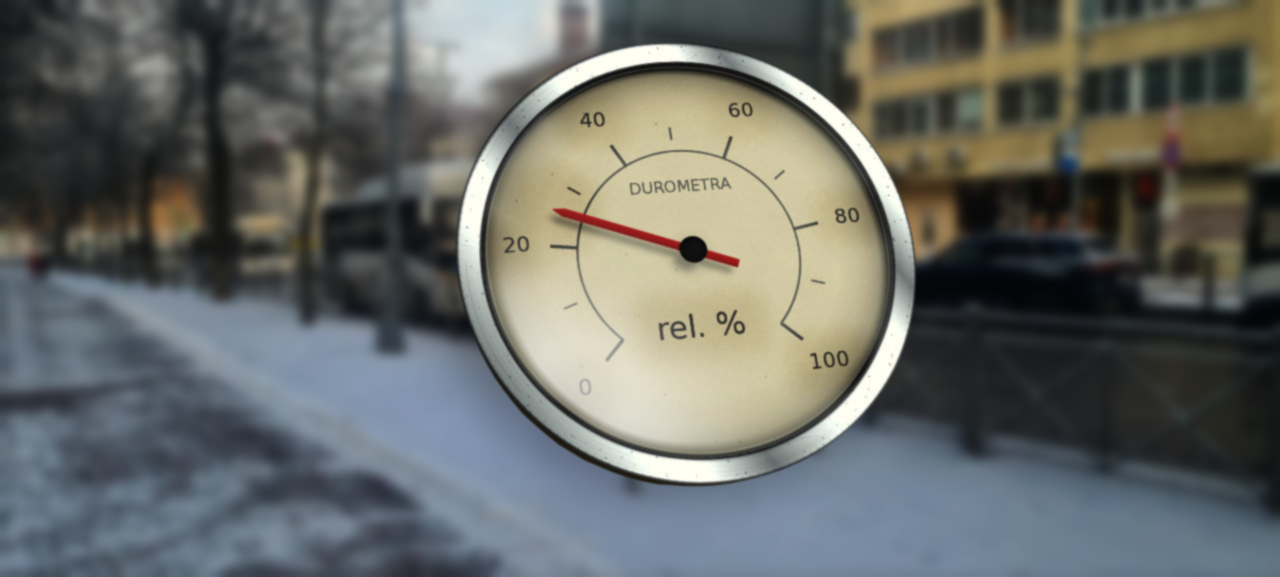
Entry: 25 %
